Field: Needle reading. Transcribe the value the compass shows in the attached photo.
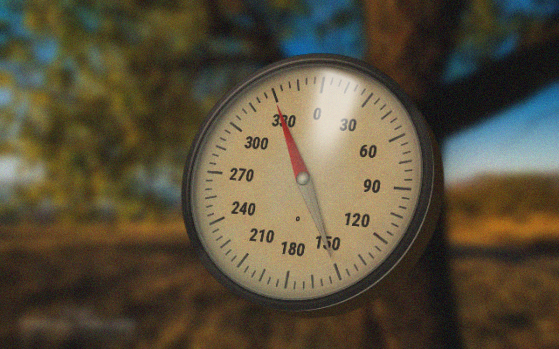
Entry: 330 °
